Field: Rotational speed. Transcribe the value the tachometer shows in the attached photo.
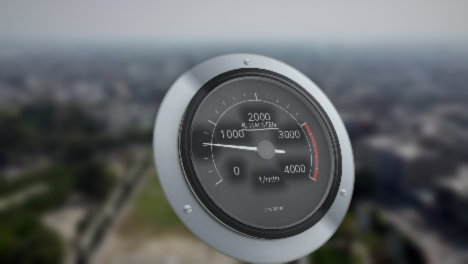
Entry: 600 rpm
